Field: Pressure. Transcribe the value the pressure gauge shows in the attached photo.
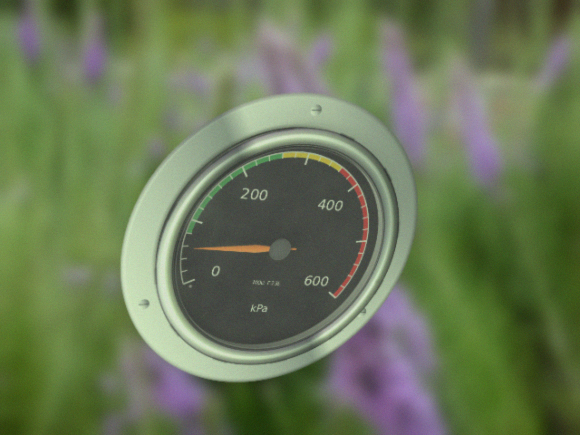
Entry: 60 kPa
